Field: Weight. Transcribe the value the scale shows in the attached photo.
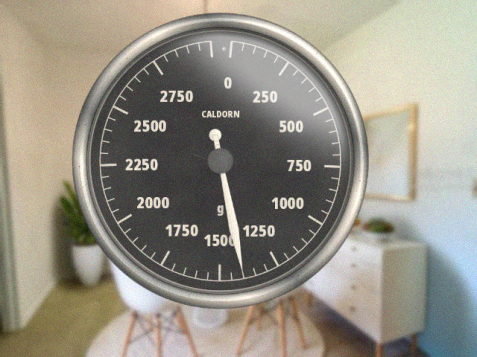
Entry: 1400 g
